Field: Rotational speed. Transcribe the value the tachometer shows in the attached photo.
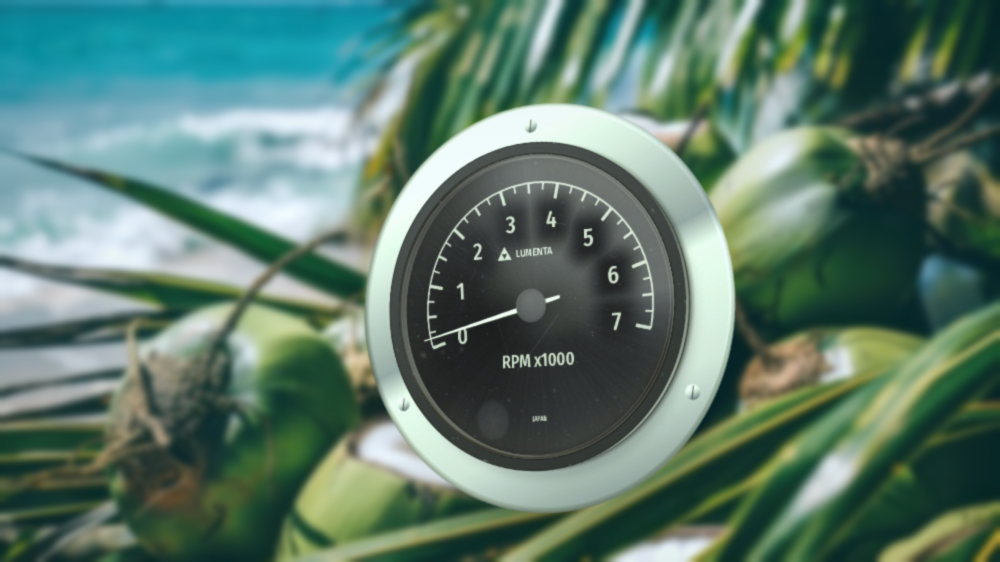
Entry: 125 rpm
